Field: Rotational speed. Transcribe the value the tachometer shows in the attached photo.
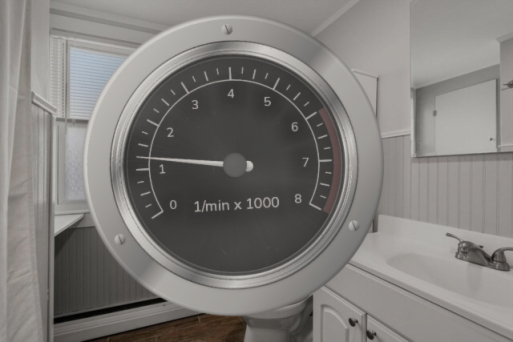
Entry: 1250 rpm
